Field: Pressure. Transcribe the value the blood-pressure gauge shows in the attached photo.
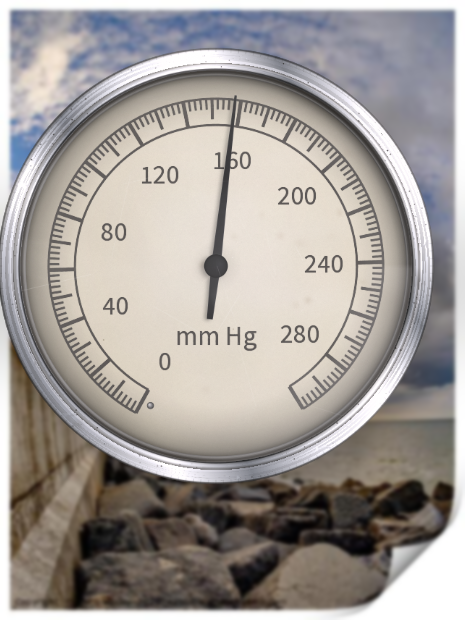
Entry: 158 mmHg
